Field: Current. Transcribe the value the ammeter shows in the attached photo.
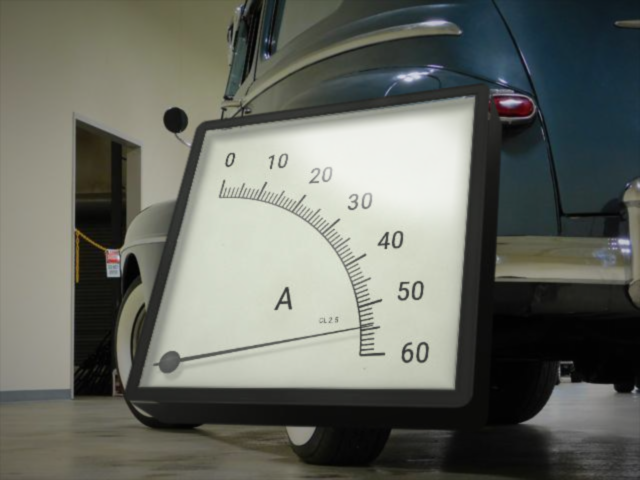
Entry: 55 A
